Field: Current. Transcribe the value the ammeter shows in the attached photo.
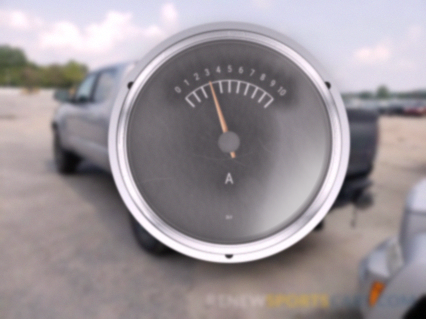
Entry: 3 A
